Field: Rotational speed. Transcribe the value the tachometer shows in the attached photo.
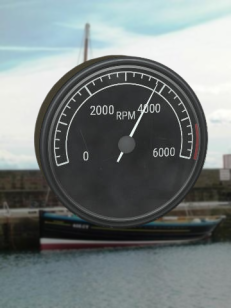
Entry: 3800 rpm
